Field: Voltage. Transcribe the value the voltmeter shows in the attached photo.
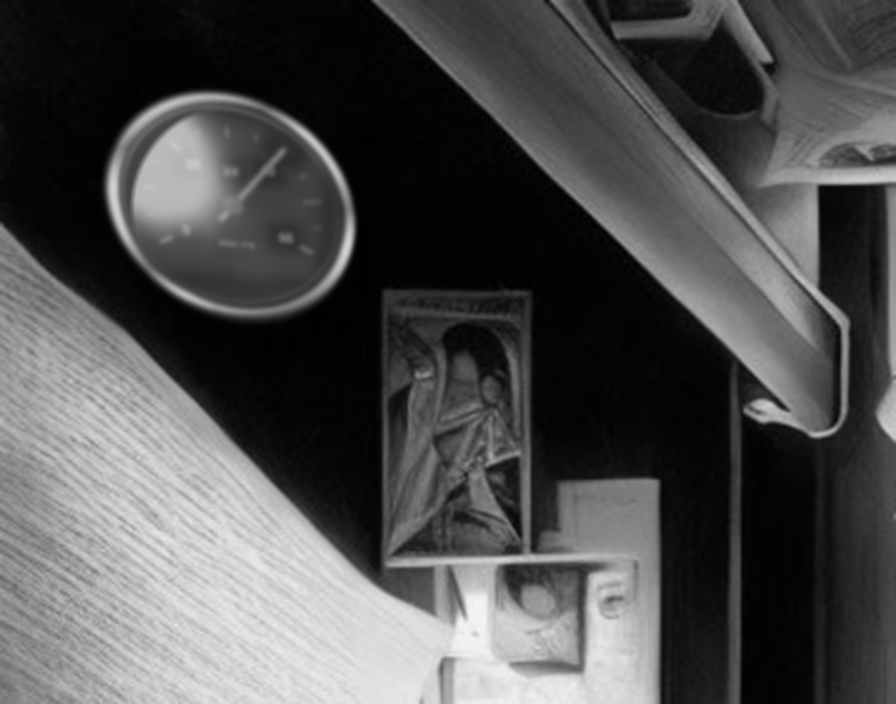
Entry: 40 kV
